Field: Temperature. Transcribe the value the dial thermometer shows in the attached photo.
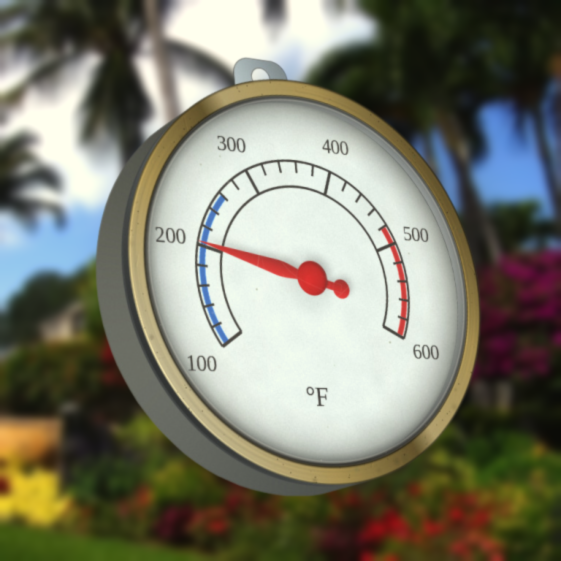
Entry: 200 °F
